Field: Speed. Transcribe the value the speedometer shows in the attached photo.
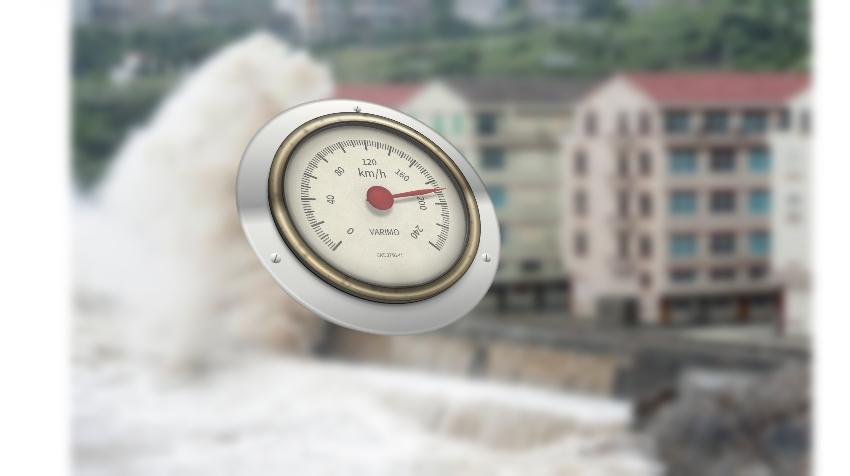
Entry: 190 km/h
